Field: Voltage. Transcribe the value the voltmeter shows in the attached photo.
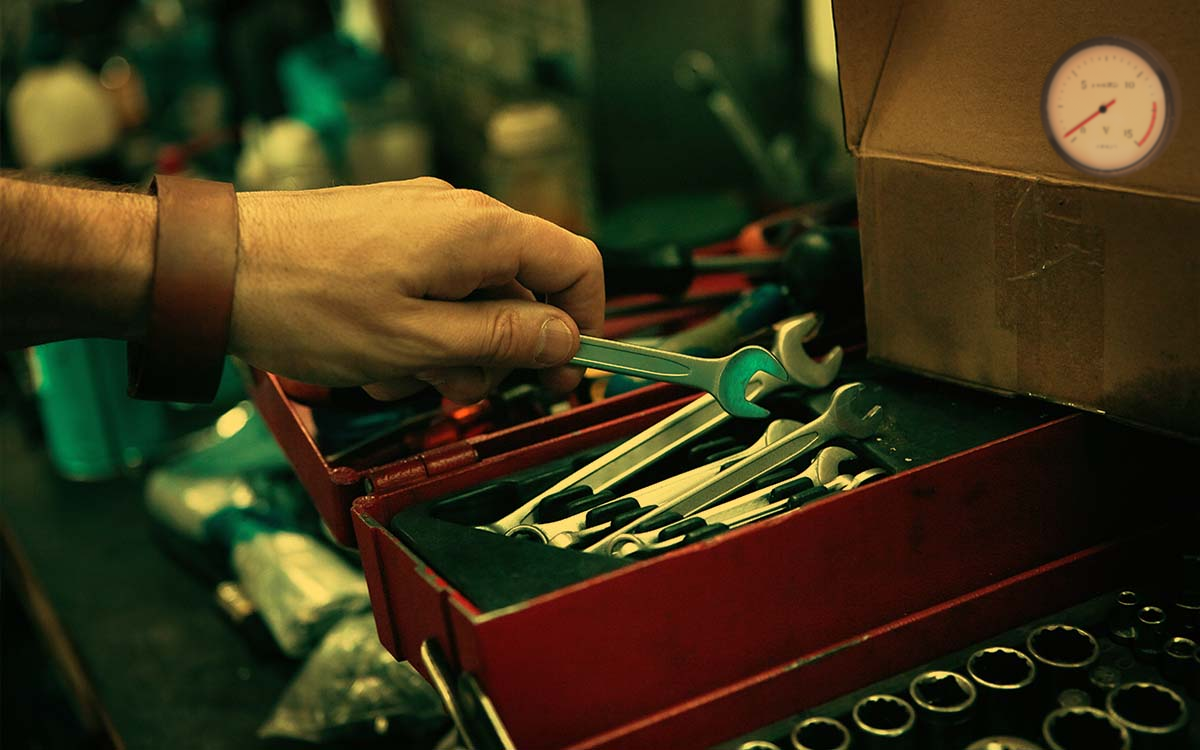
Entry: 0.5 V
